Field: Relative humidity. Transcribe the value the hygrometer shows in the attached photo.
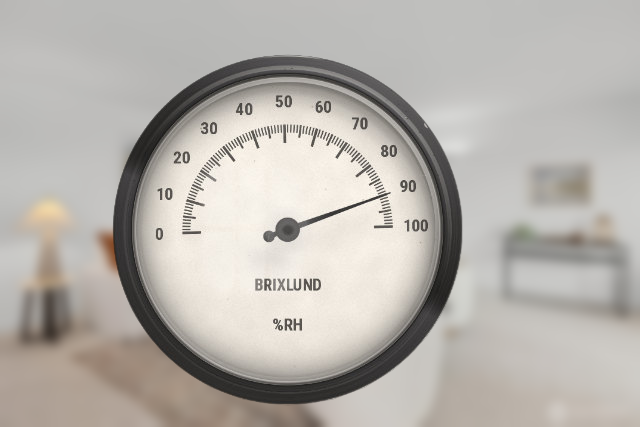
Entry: 90 %
